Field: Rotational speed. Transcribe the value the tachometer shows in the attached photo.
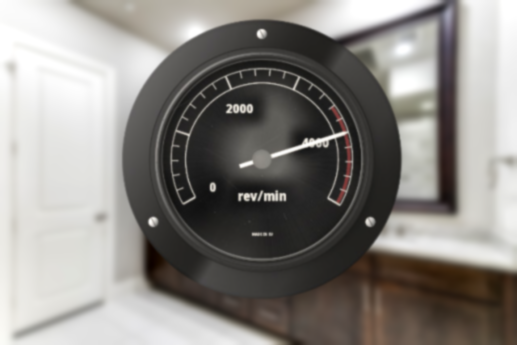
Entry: 4000 rpm
